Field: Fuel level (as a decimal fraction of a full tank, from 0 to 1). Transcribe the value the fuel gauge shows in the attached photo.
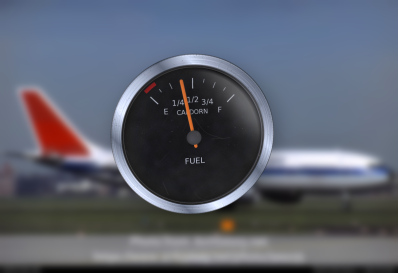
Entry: 0.375
